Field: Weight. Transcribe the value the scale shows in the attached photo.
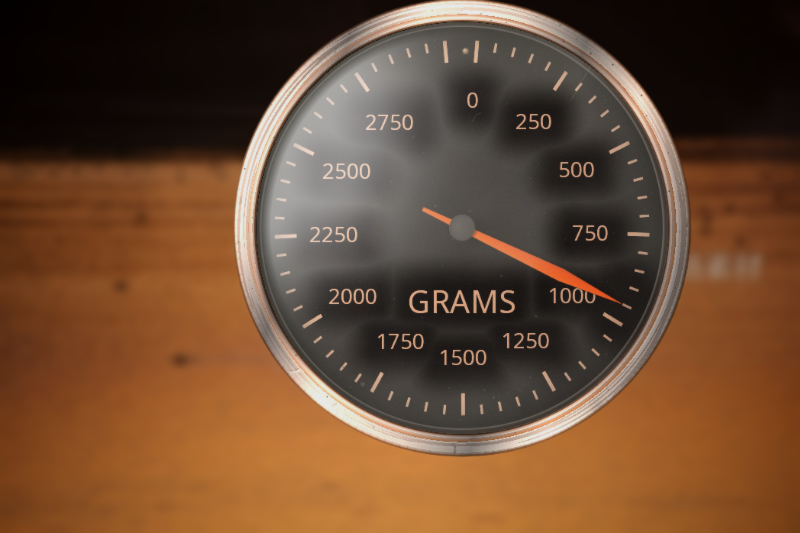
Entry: 950 g
